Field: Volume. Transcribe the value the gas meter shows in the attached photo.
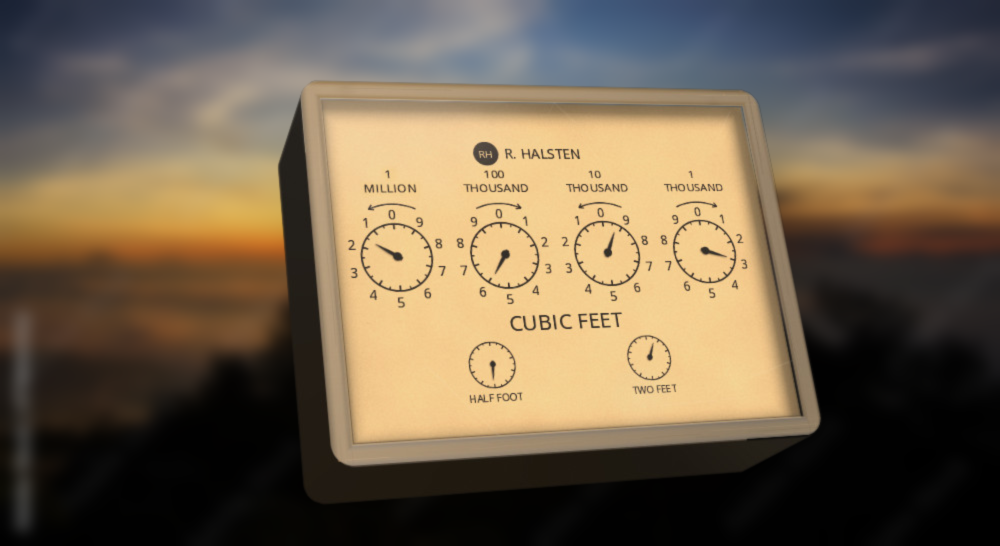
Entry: 159300 ft³
